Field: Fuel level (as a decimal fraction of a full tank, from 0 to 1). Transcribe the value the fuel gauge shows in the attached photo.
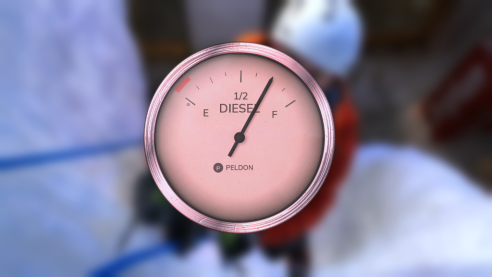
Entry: 0.75
